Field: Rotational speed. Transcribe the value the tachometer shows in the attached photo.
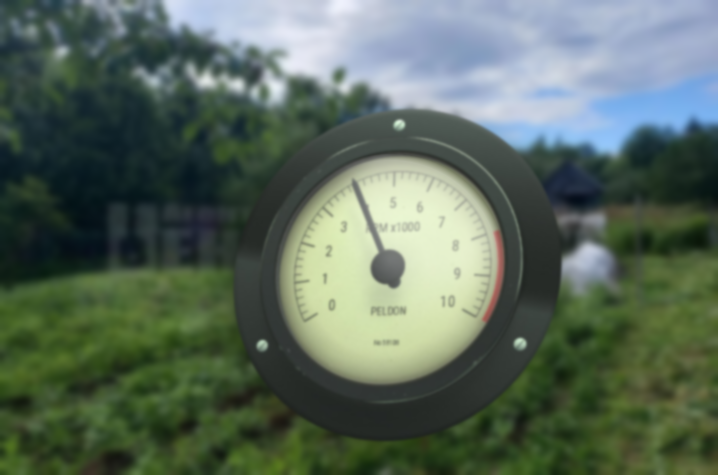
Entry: 4000 rpm
